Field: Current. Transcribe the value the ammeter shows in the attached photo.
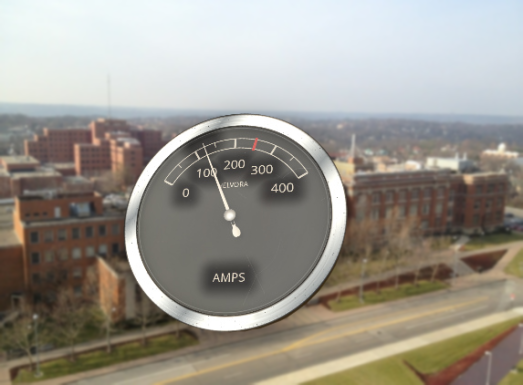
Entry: 125 A
